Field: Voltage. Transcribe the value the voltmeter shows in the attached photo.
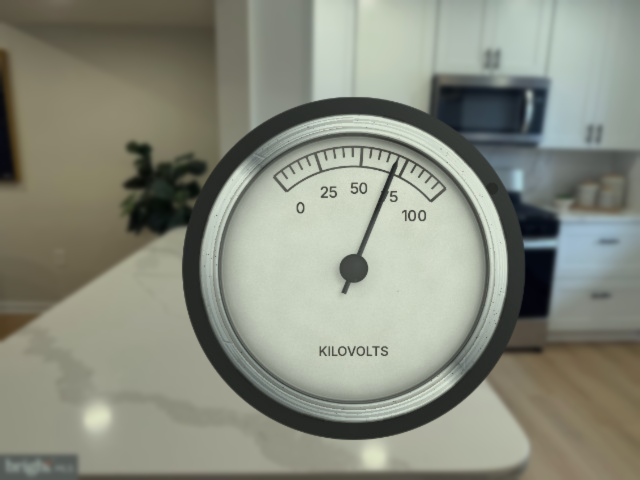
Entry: 70 kV
